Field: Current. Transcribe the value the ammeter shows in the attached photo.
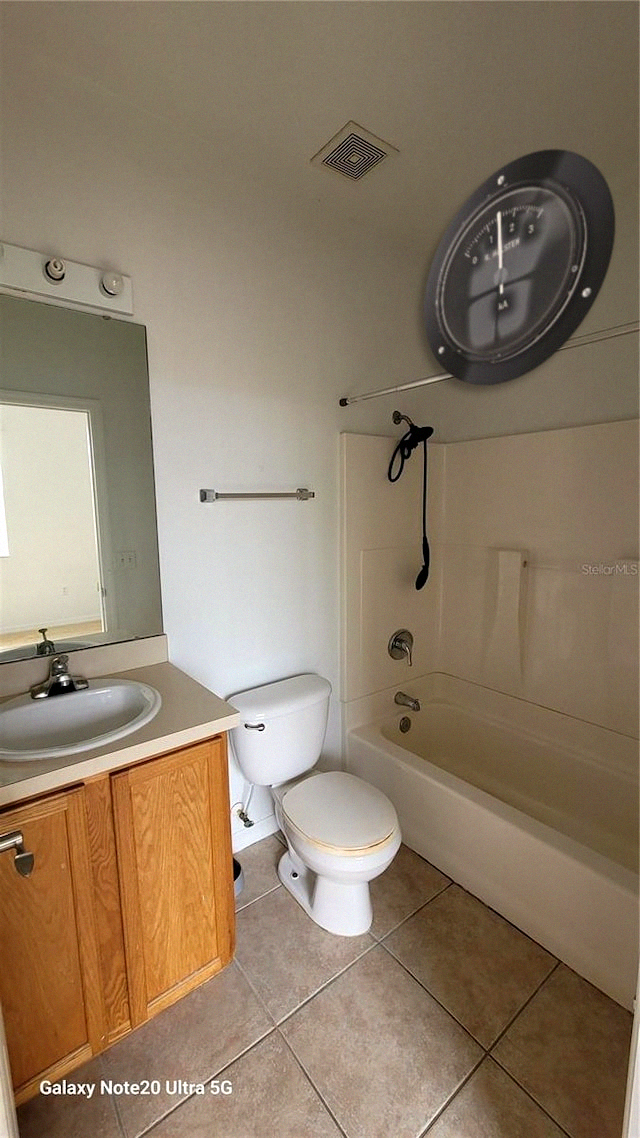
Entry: 1.5 kA
